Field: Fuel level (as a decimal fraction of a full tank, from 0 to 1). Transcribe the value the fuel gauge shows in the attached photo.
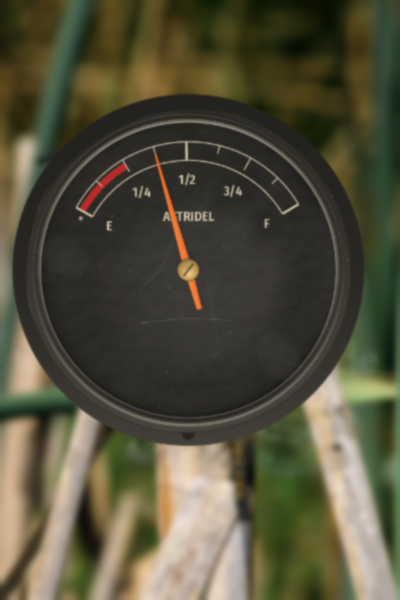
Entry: 0.375
